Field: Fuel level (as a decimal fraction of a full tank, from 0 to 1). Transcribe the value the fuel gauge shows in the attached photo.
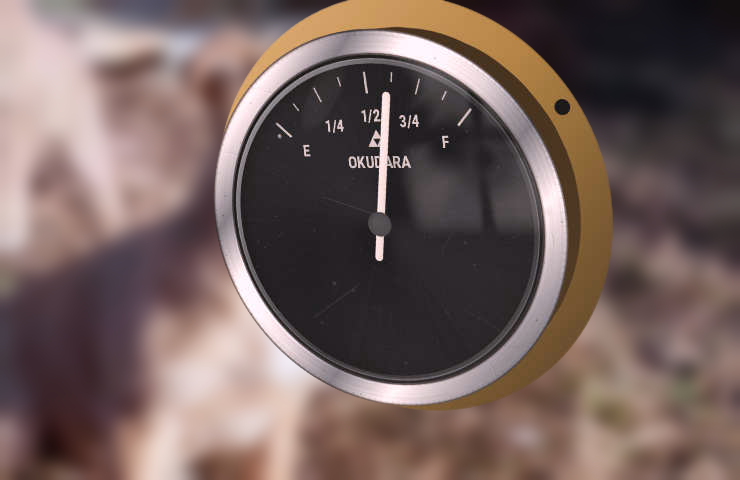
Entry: 0.625
